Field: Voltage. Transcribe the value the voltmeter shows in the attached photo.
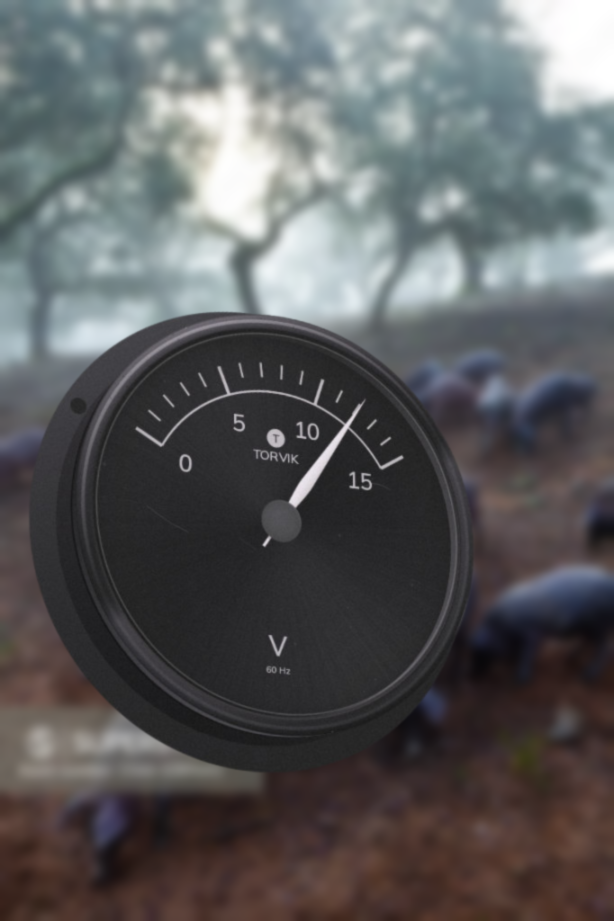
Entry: 12 V
